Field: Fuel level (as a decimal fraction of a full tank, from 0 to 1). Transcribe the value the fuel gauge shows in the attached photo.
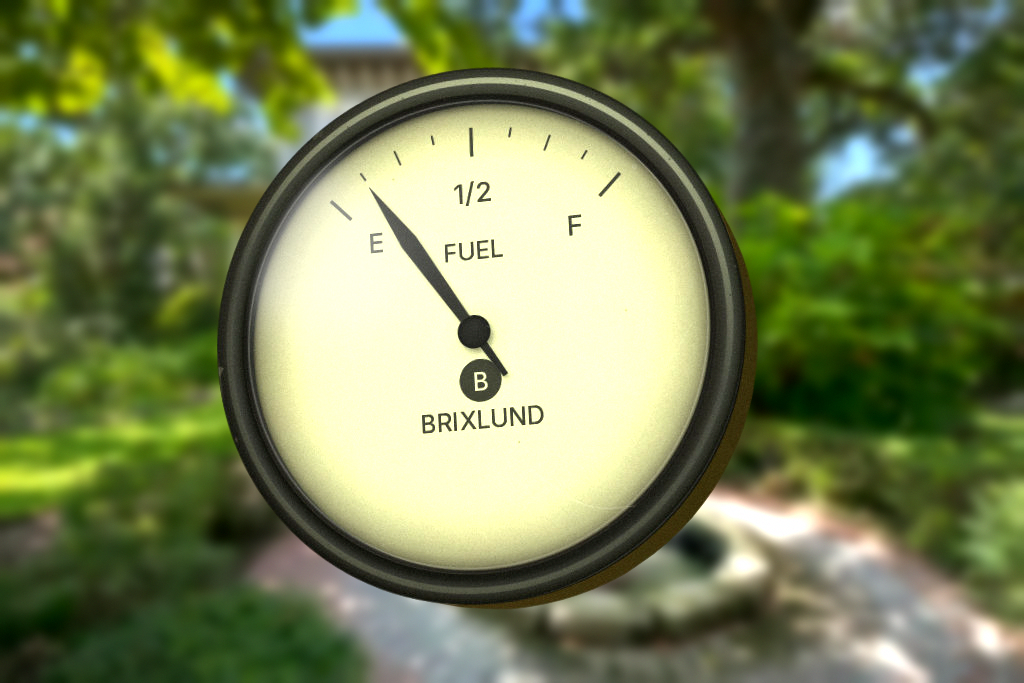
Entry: 0.125
